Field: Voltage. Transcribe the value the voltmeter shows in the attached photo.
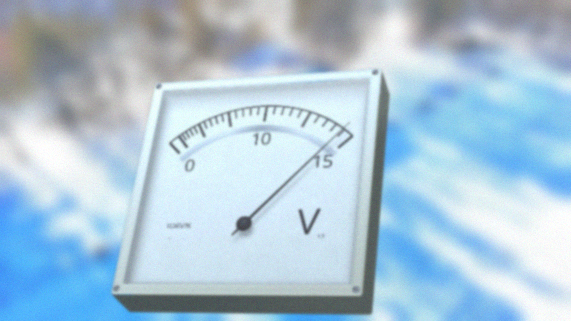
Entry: 14.5 V
